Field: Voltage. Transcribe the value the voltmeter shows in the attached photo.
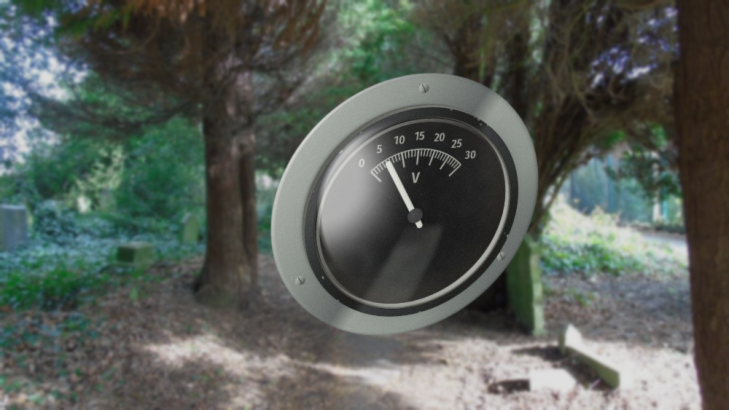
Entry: 5 V
